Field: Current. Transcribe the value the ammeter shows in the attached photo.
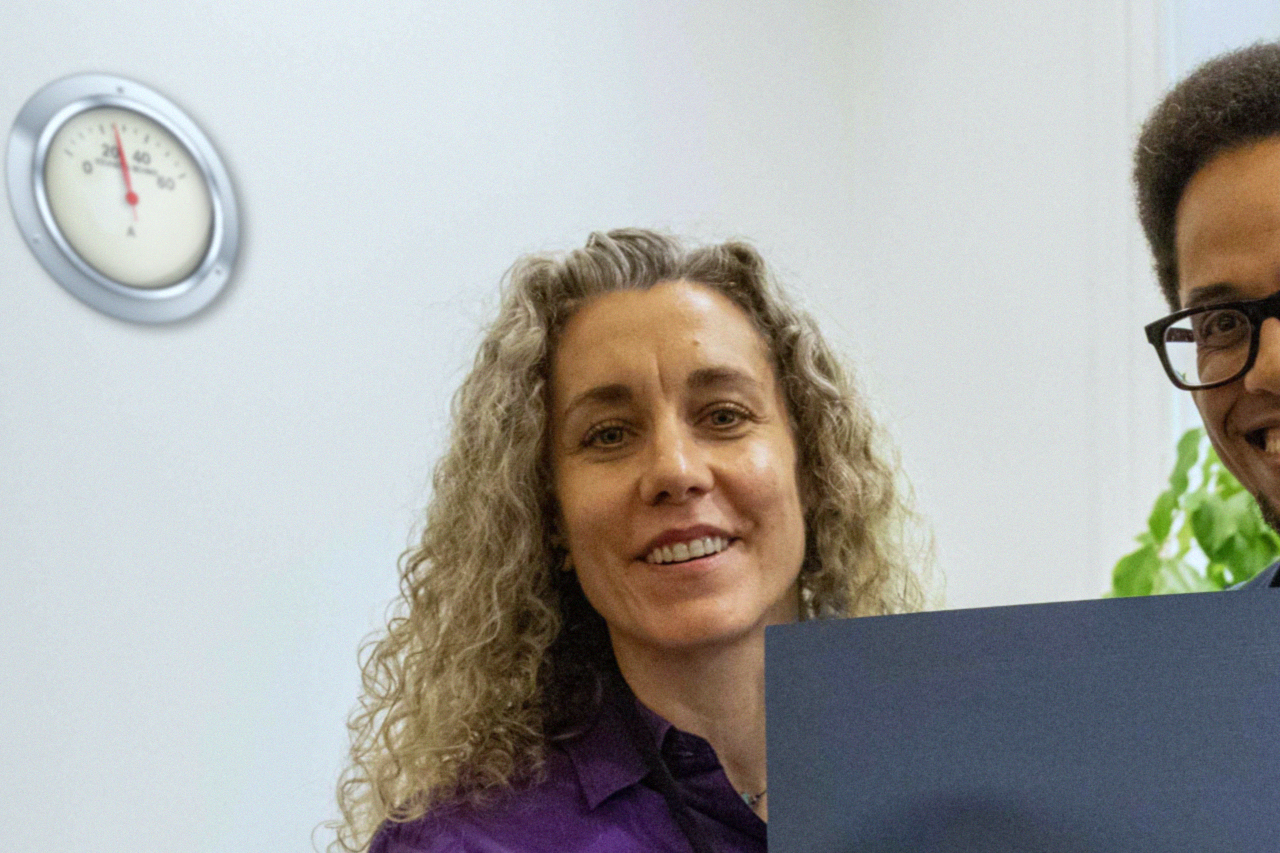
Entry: 25 A
